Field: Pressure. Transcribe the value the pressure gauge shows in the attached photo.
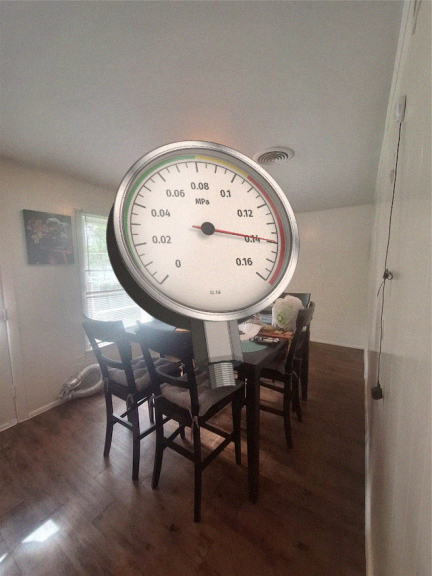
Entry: 0.14 MPa
